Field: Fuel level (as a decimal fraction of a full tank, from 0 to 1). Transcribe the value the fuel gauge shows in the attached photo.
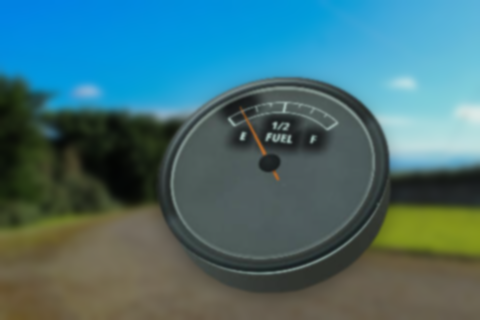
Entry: 0.125
